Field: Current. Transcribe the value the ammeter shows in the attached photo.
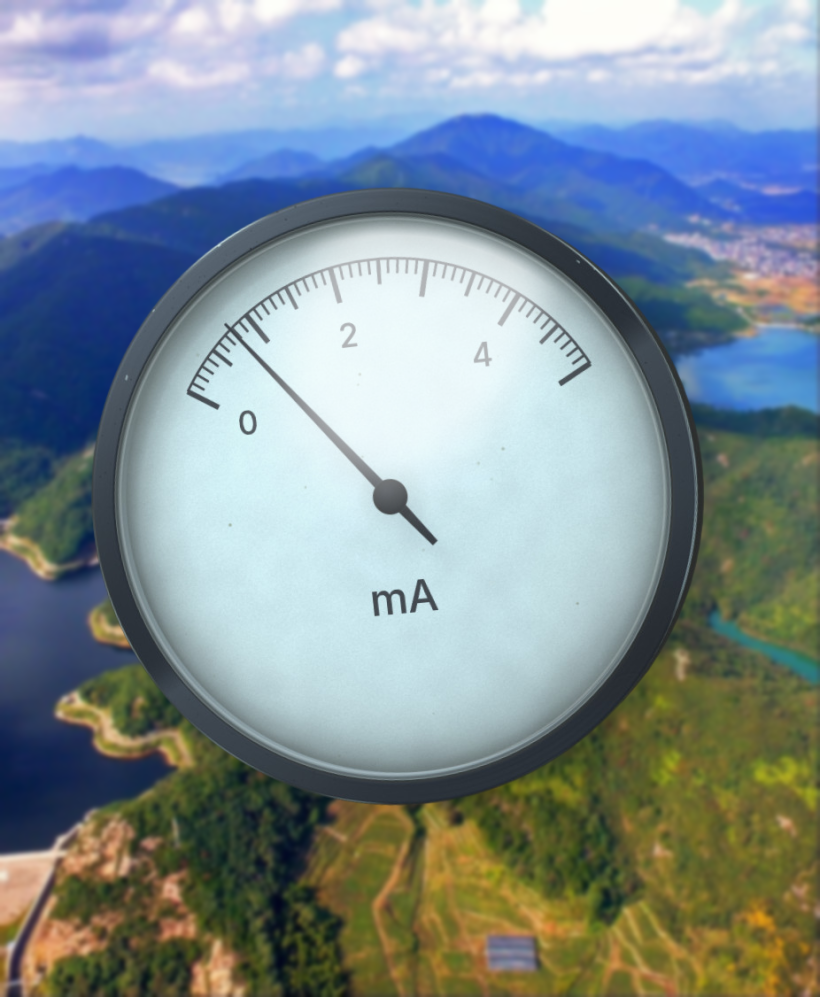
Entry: 0.8 mA
